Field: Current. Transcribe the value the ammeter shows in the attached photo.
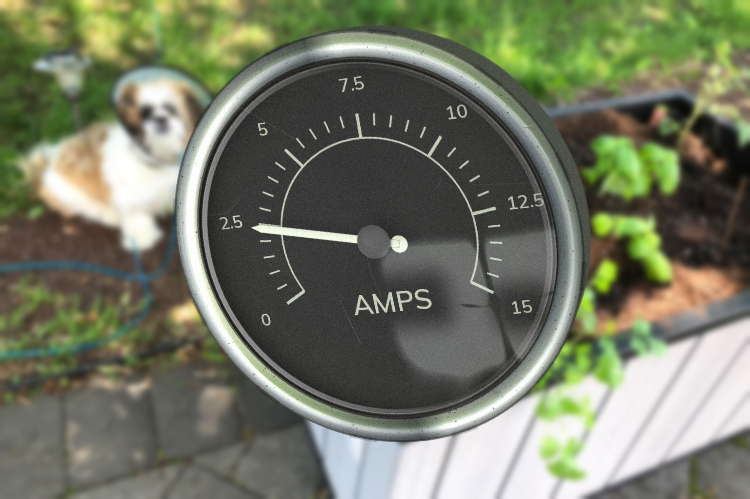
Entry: 2.5 A
